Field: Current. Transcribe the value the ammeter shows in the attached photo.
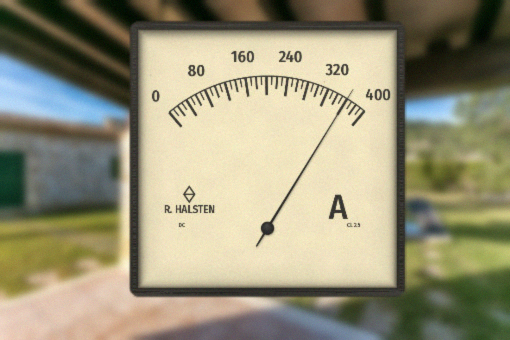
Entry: 360 A
